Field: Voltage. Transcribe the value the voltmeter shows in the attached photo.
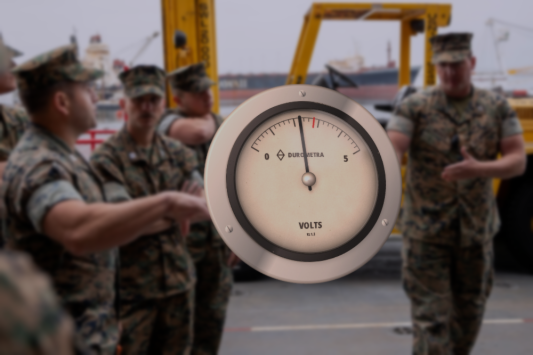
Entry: 2.2 V
